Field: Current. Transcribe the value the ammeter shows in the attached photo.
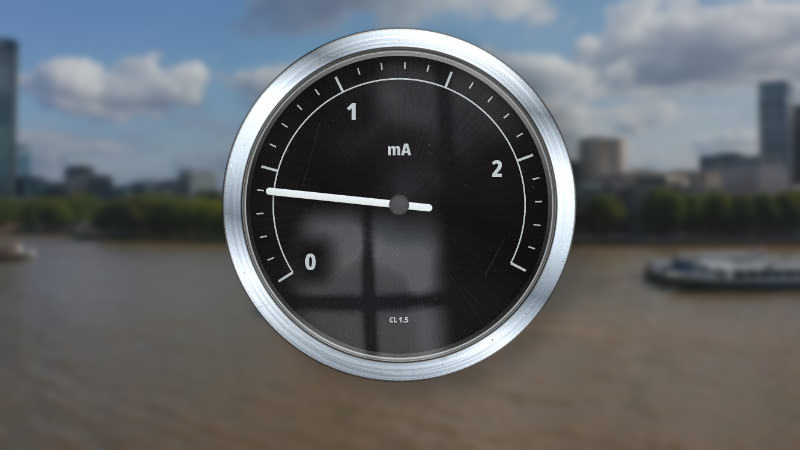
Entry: 0.4 mA
